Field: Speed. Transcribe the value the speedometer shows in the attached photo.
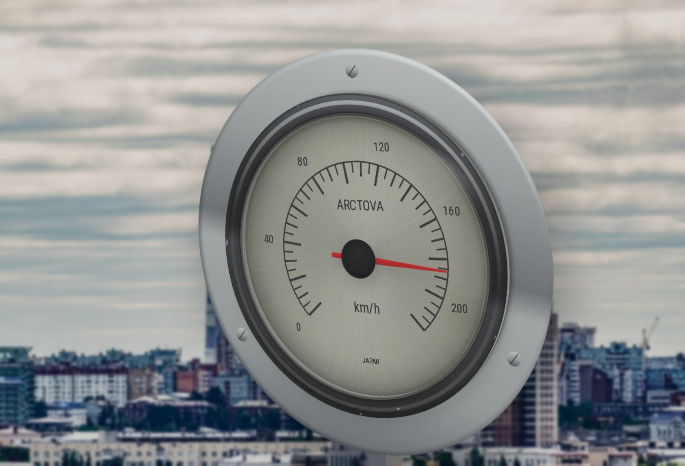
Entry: 185 km/h
